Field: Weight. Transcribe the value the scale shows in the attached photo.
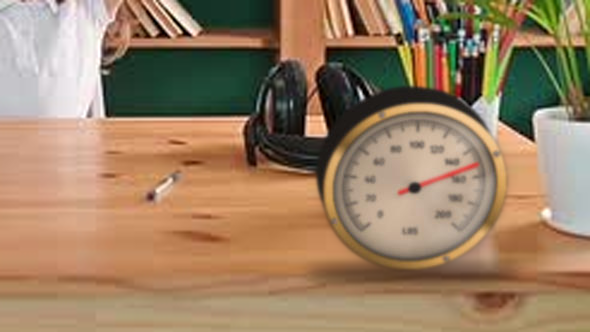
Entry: 150 lb
